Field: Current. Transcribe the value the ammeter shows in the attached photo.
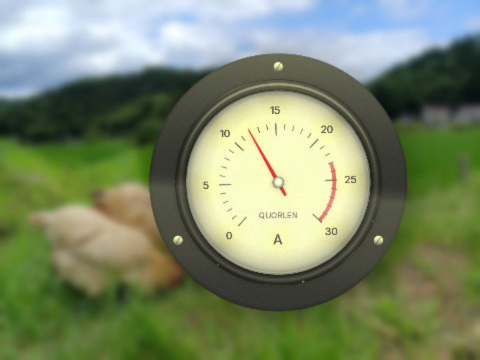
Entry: 12 A
